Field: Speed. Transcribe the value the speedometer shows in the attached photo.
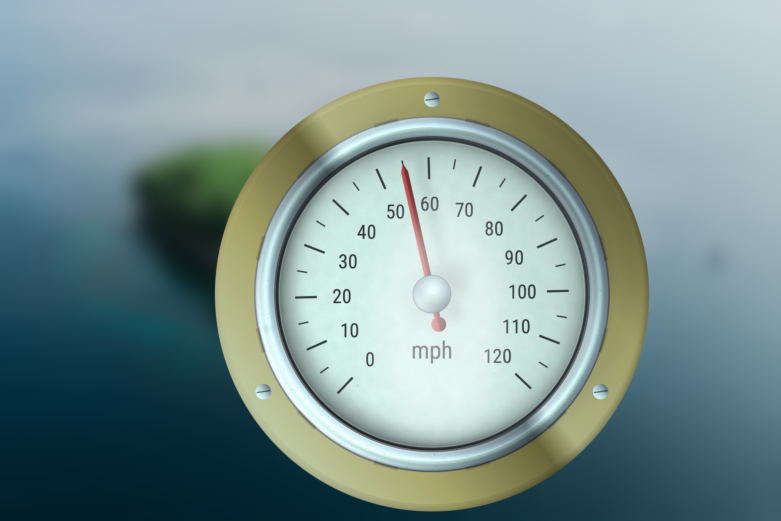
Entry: 55 mph
